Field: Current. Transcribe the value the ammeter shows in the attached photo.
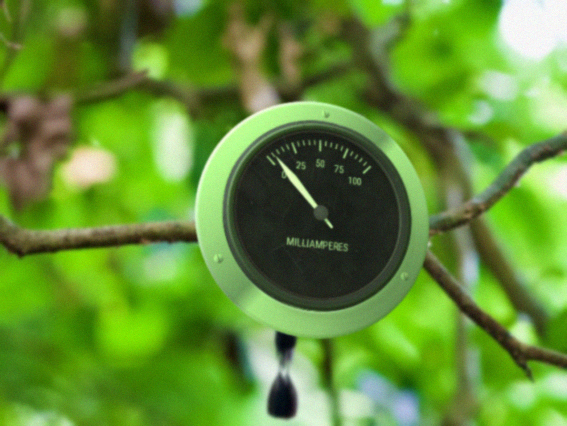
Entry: 5 mA
